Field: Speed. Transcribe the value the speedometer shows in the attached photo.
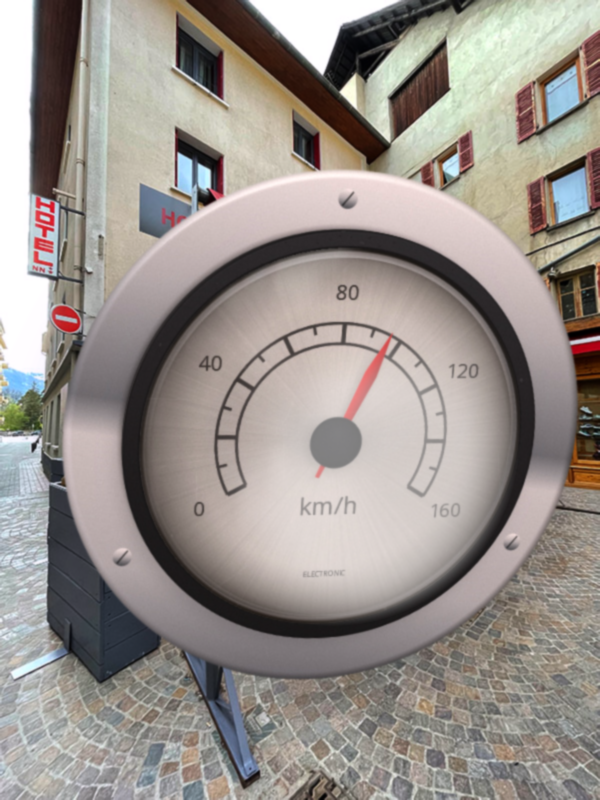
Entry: 95 km/h
